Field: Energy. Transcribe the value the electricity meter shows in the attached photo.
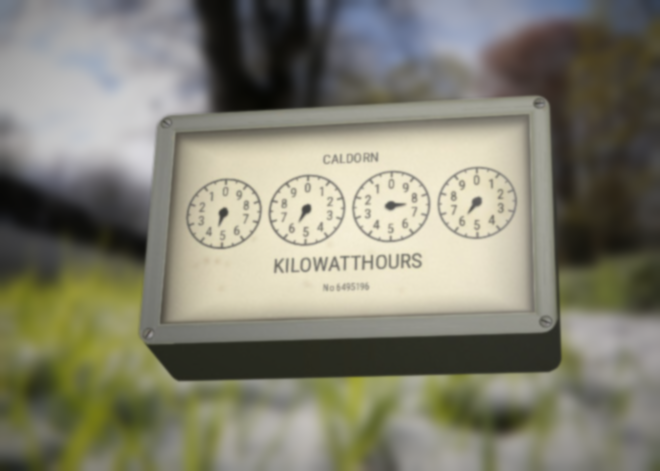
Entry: 4576 kWh
